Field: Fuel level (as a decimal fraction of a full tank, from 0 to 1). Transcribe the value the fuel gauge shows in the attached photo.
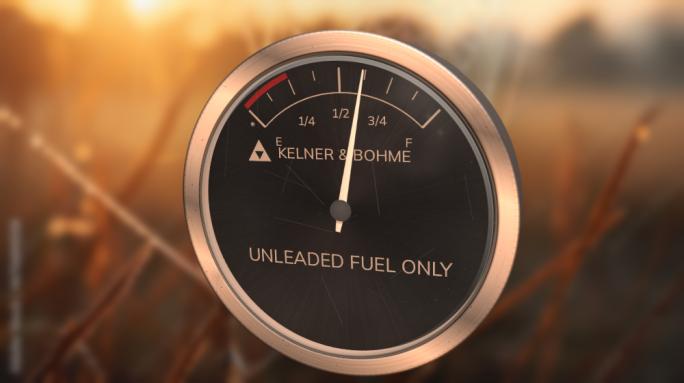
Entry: 0.625
